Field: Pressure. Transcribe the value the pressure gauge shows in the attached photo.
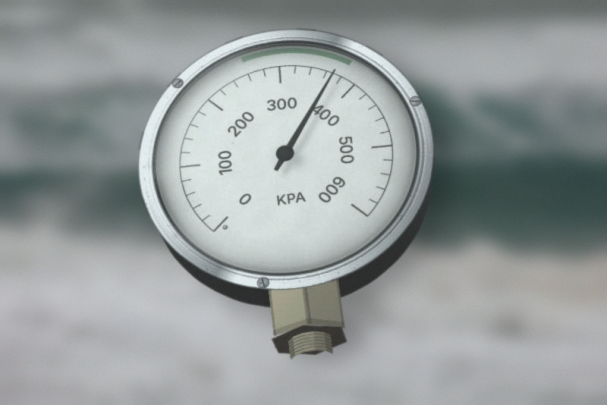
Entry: 370 kPa
